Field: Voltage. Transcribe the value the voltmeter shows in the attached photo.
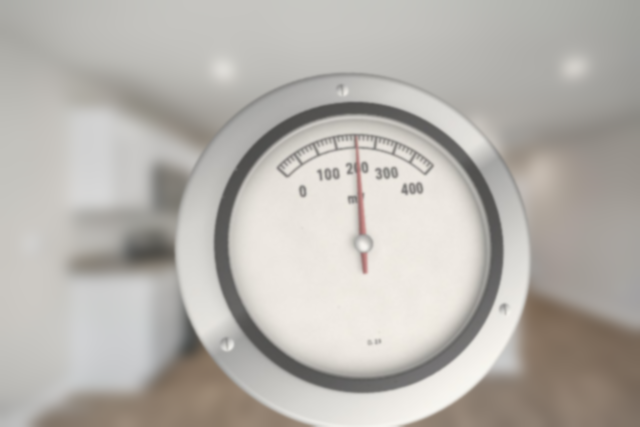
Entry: 200 mV
